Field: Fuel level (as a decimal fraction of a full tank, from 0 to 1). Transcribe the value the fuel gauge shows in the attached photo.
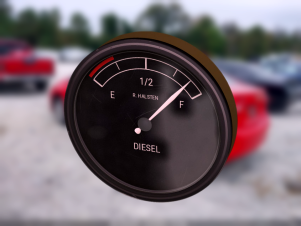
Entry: 0.875
